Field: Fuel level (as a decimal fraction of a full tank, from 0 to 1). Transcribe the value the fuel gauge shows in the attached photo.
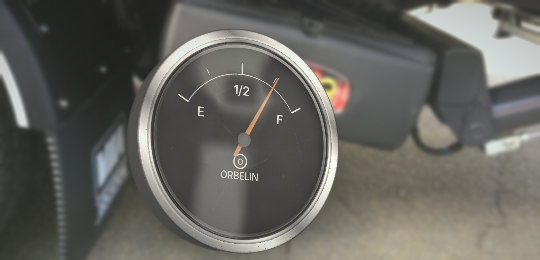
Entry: 0.75
